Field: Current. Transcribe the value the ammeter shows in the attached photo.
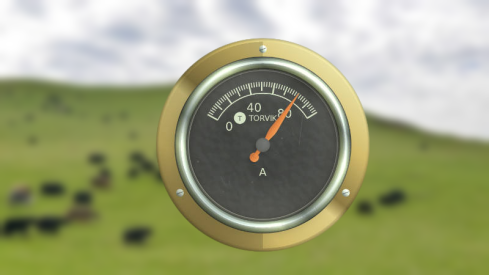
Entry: 80 A
